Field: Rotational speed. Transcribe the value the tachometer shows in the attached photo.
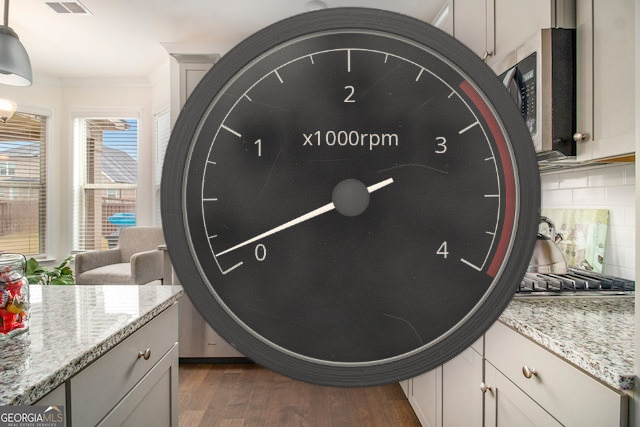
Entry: 125 rpm
